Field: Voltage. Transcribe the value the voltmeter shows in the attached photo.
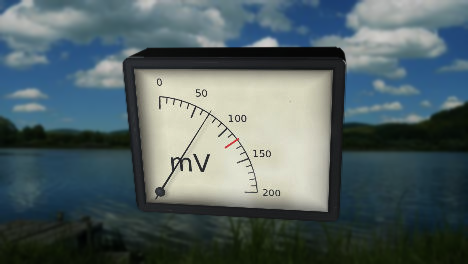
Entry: 70 mV
